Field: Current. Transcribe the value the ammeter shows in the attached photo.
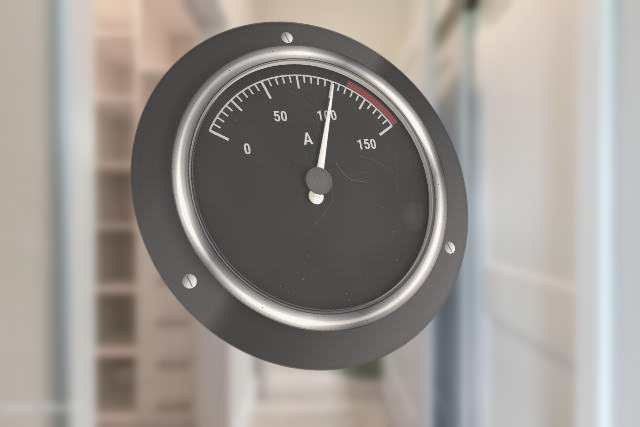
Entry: 100 A
